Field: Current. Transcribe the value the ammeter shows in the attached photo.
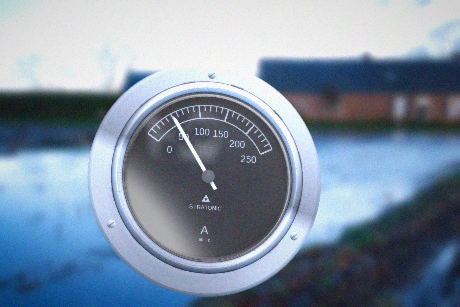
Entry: 50 A
